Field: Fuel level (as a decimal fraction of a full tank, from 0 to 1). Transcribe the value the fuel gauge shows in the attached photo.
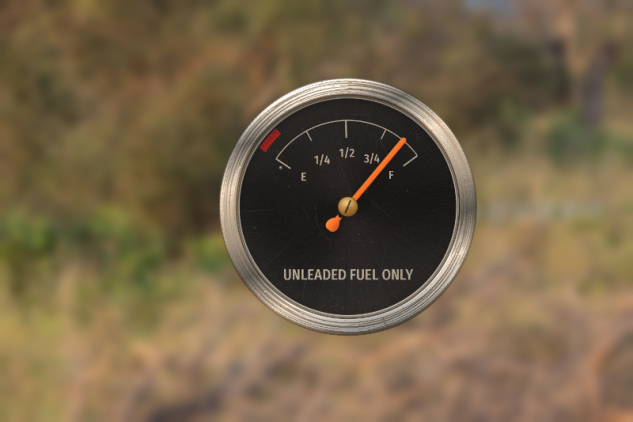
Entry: 0.875
